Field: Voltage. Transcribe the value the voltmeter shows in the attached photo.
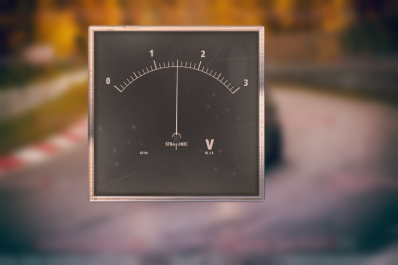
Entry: 1.5 V
